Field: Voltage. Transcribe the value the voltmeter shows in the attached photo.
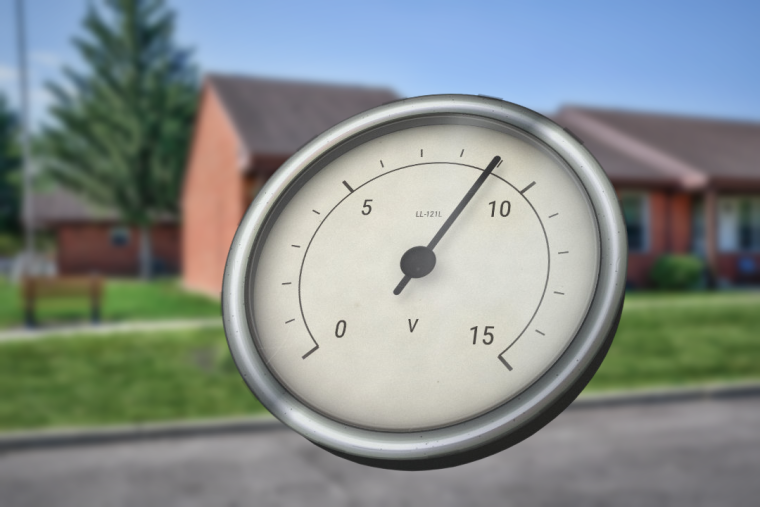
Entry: 9 V
